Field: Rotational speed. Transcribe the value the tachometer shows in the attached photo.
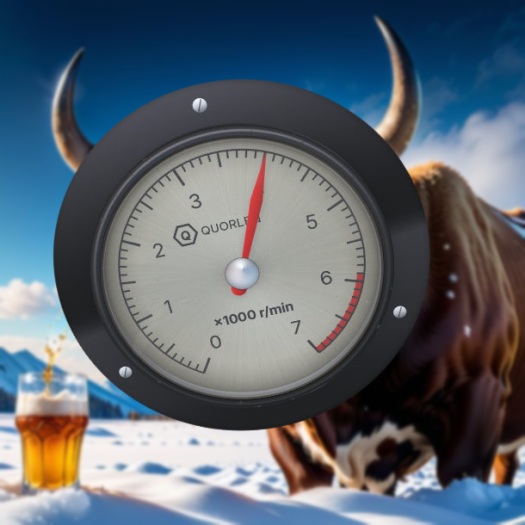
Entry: 4000 rpm
